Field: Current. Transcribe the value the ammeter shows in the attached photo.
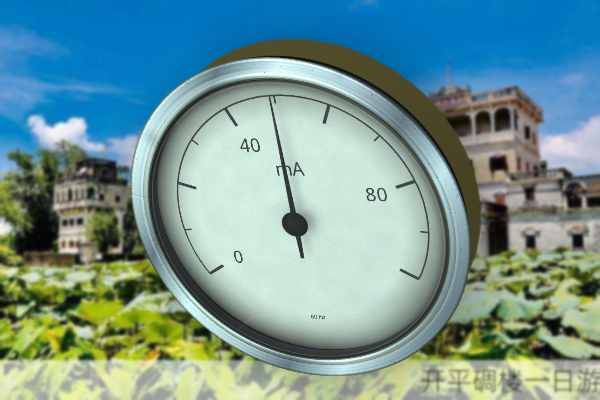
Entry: 50 mA
